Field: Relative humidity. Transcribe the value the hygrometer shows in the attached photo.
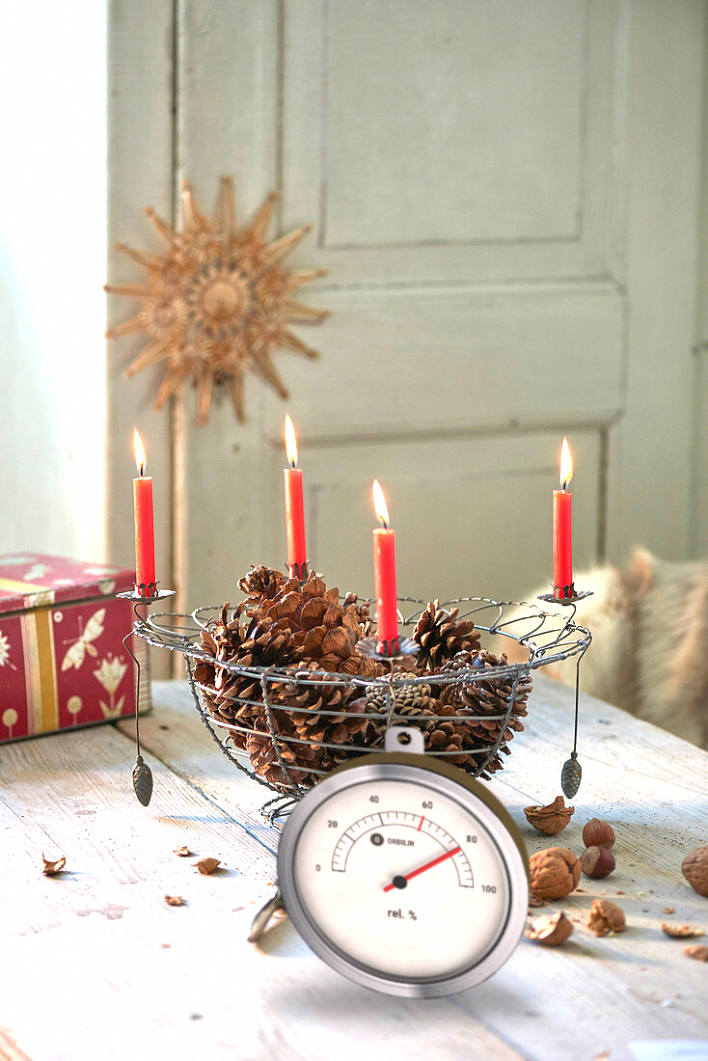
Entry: 80 %
